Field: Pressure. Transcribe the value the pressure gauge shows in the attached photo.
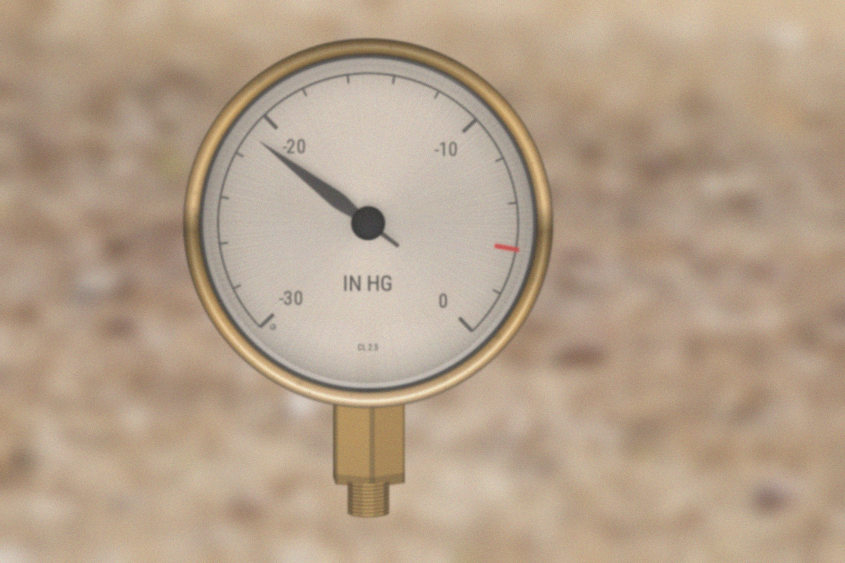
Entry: -21 inHg
